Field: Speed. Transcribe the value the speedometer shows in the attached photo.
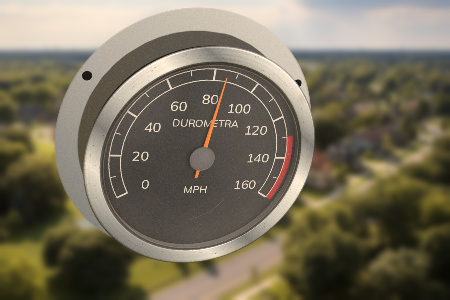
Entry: 85 mph
